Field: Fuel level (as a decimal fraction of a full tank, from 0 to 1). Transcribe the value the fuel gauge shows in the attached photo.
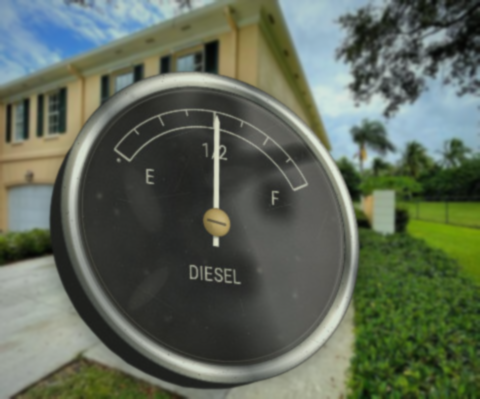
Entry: 0.5
